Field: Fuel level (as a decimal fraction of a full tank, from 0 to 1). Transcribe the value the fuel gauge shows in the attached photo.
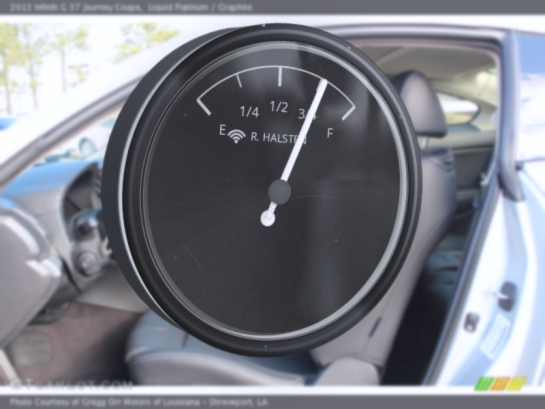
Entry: 0.75
